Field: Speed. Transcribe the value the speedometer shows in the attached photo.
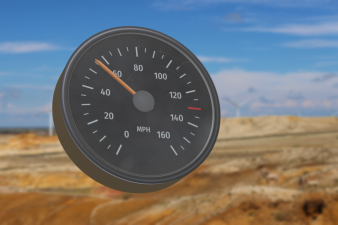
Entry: 55 mph
